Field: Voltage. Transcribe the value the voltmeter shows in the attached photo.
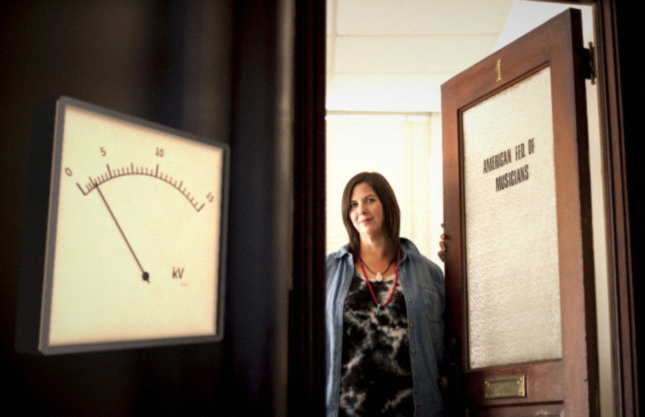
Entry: 2.5 kV
